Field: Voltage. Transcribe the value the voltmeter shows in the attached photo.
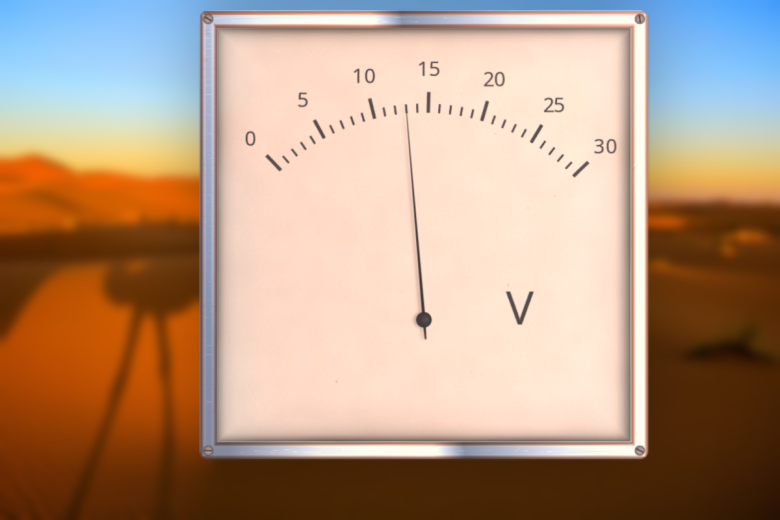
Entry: 13 V
